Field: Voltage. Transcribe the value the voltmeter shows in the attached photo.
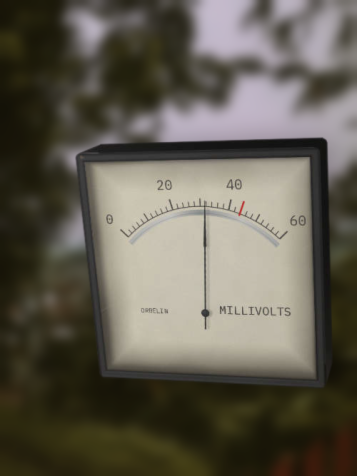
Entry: 32 mV
